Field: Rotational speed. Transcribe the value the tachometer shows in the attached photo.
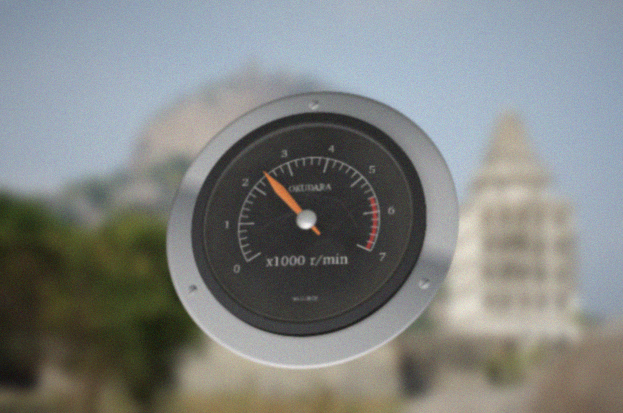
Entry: 2400 rpm
